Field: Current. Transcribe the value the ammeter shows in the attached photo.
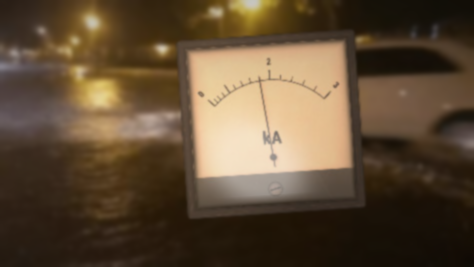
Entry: 1.8 kA
